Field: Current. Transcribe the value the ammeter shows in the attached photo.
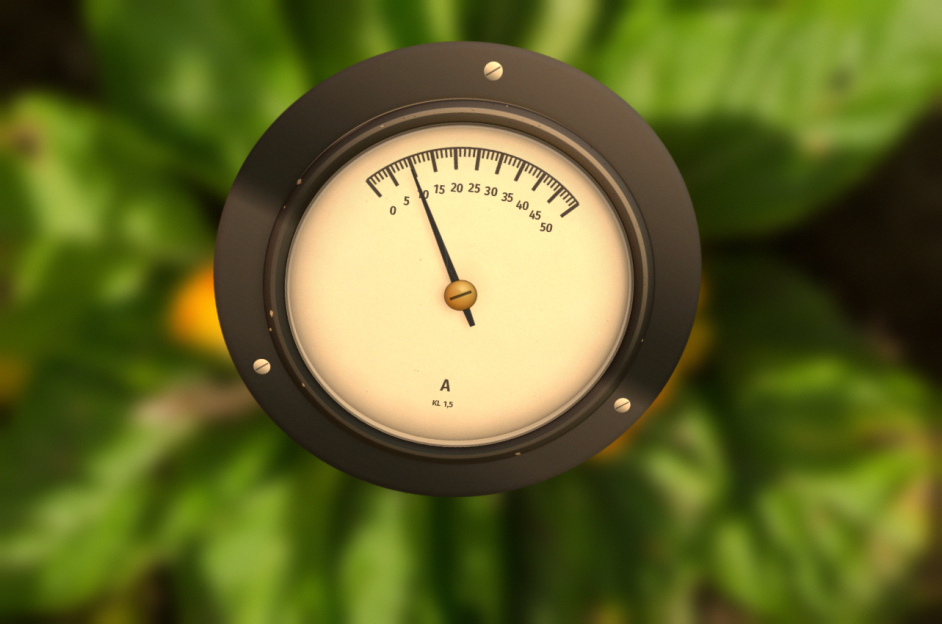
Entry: 10 A
